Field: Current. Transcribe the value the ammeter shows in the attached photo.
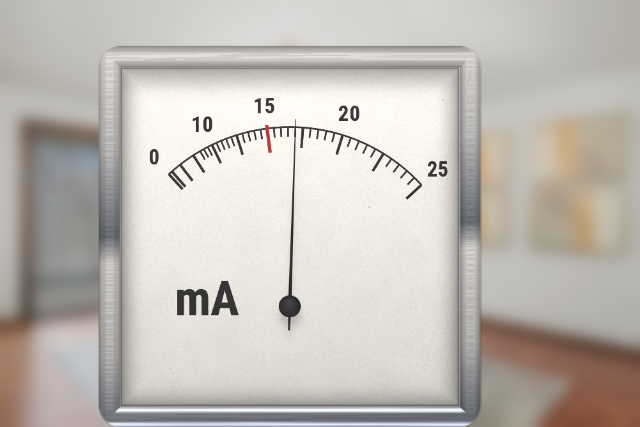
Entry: 17 mA
